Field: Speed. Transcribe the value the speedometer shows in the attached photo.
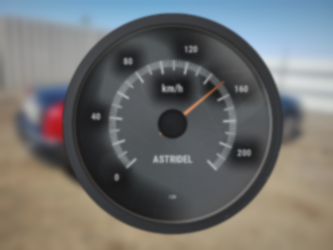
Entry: 150 km/h
